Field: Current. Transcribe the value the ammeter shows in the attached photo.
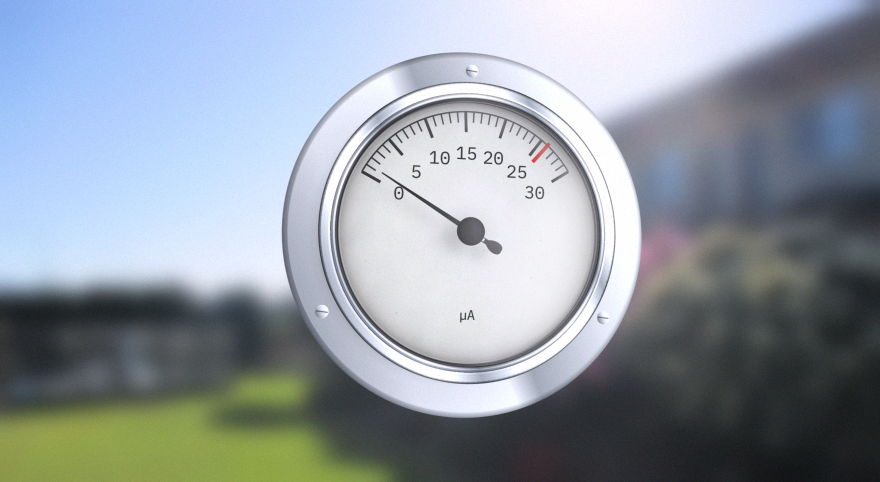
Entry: 1 µA
